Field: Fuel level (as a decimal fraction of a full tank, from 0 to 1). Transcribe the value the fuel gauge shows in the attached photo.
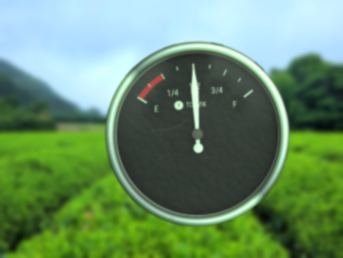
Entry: 0.5
